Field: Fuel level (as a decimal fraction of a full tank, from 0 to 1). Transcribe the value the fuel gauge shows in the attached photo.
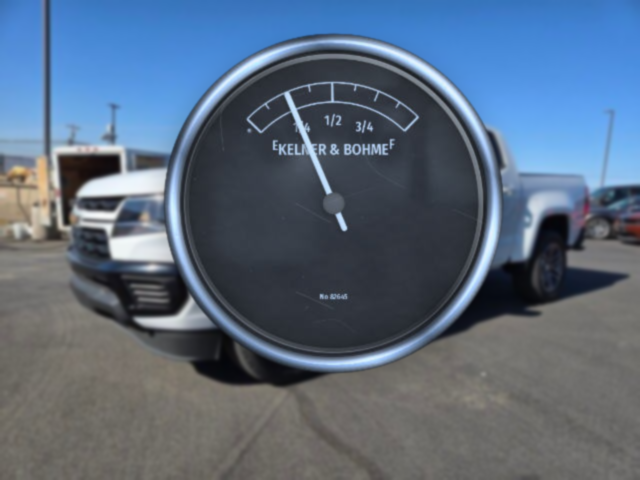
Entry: 0.25
